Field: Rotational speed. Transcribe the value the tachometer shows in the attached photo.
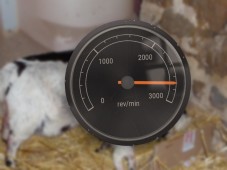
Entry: 2700 rpm
